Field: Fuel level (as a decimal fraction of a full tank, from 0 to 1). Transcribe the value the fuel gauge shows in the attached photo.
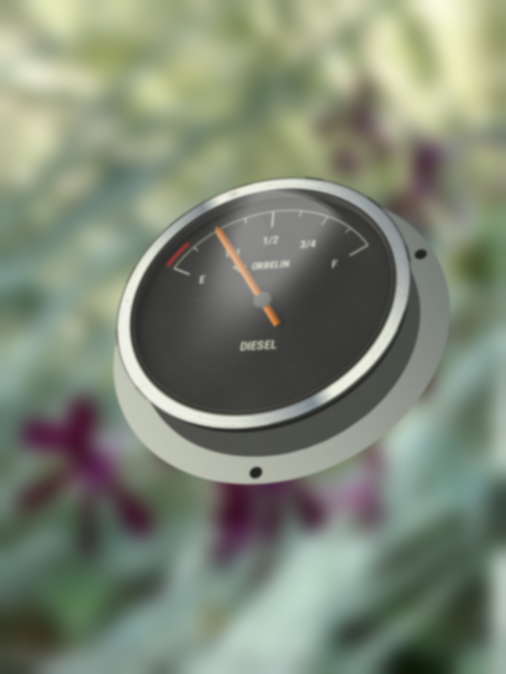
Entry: 0.25
